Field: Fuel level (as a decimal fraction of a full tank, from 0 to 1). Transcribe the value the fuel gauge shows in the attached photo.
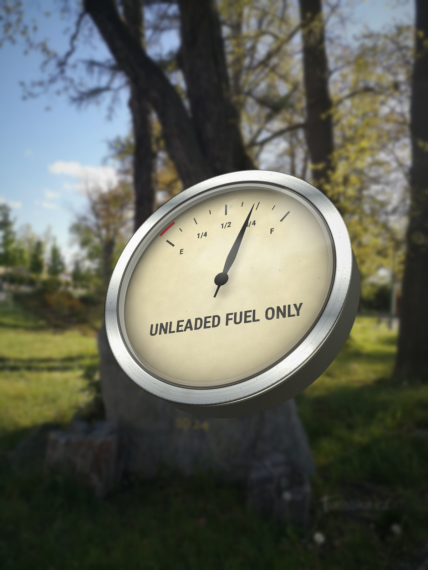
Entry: 0.75
